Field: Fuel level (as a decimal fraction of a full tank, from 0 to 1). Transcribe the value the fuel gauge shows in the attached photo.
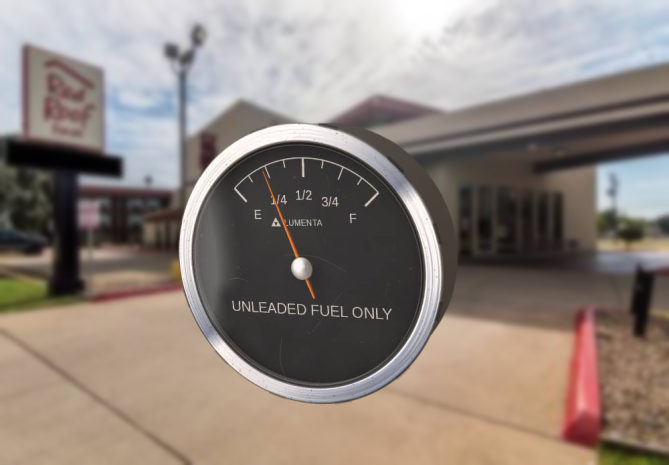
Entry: 0.25
